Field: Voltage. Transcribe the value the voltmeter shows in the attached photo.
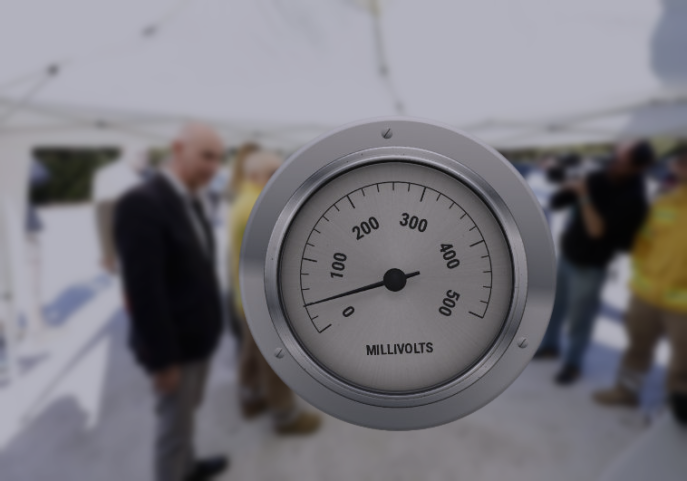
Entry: 40 mV
